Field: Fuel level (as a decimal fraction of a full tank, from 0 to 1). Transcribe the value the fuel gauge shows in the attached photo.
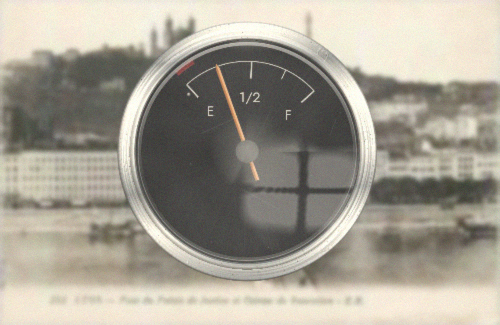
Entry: 0.25
